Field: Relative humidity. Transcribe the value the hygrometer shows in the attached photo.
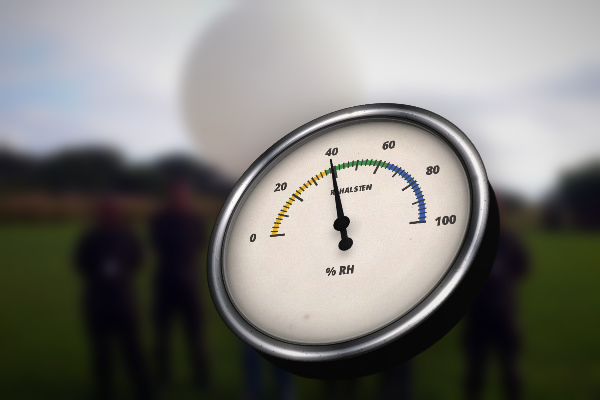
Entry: 40 %
